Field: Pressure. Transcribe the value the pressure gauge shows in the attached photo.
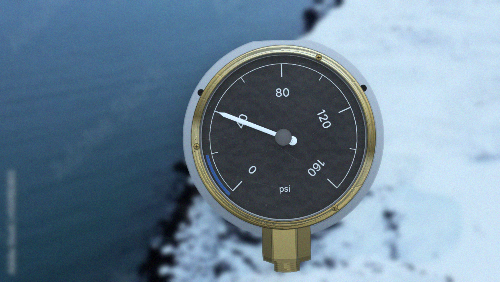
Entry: 40 psi
